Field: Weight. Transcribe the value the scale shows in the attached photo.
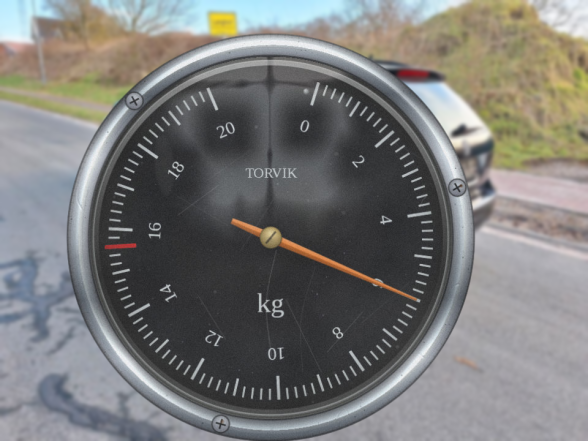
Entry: 6 kg
